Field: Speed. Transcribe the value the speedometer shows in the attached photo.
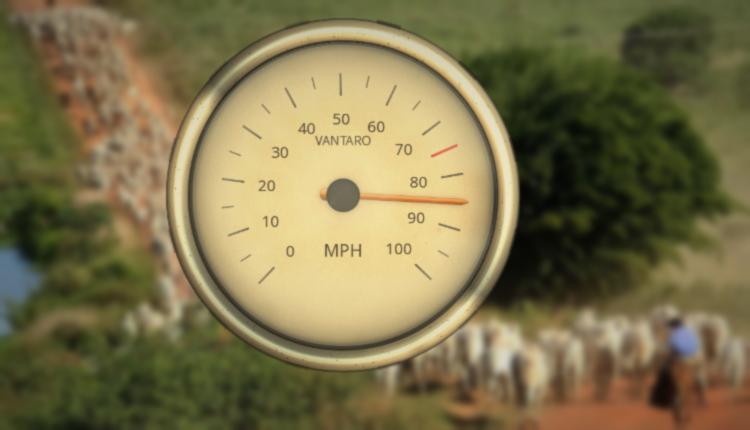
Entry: 85 mph
